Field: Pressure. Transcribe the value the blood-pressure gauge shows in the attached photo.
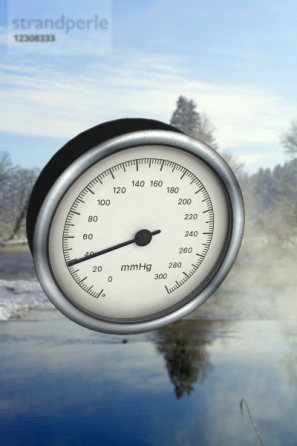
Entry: 40 mmHg
